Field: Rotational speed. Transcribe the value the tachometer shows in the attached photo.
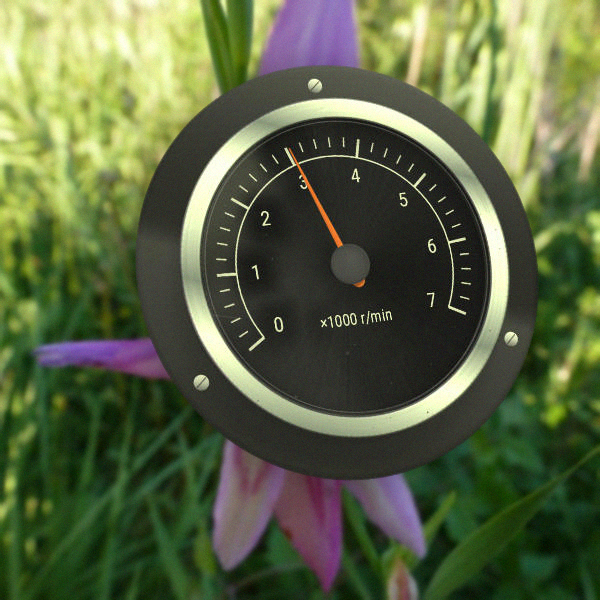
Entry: 3000 rpm
